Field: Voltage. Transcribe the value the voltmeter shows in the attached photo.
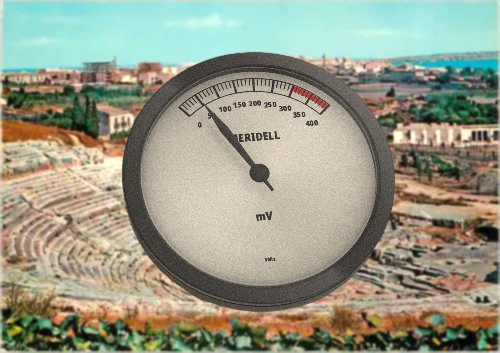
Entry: 50 mV
